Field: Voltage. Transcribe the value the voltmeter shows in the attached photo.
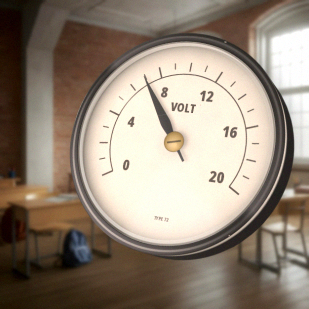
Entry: 7 V
